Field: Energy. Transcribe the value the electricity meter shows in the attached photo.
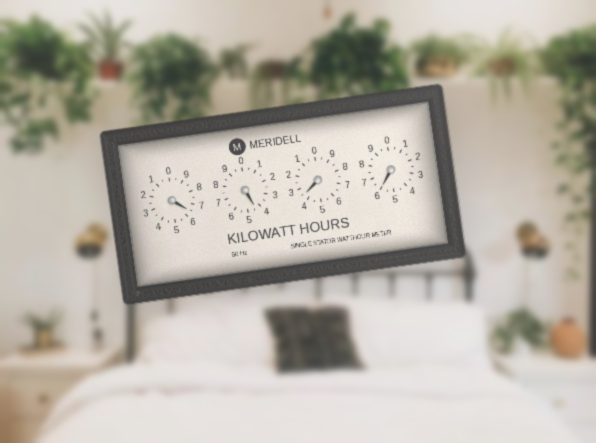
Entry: 6436 kWh
